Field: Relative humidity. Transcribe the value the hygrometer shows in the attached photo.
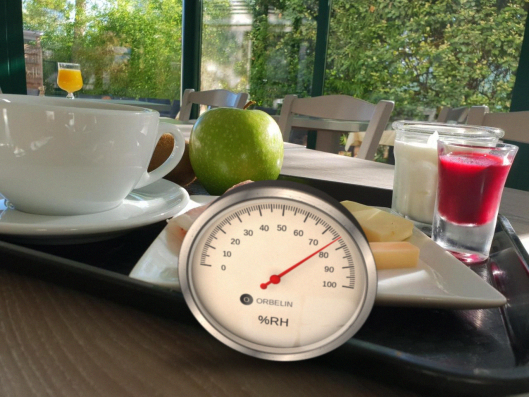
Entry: 75 %
